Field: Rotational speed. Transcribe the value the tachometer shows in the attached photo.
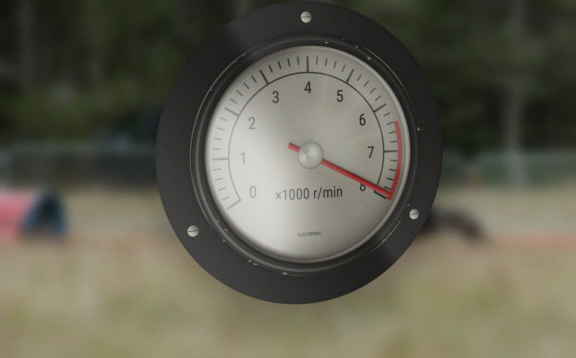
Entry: 7900 rpm
